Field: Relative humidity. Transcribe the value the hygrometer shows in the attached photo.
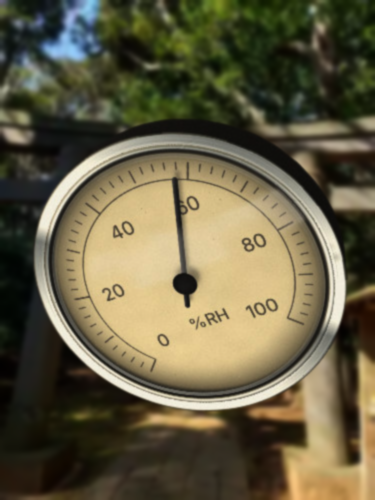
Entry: 58 %
